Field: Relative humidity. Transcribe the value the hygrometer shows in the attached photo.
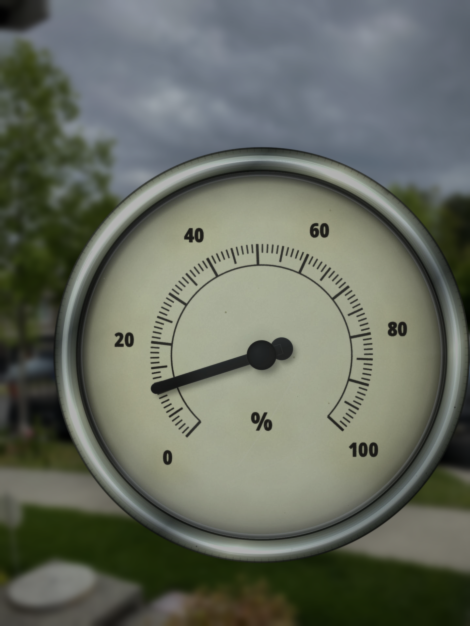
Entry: 11 %
